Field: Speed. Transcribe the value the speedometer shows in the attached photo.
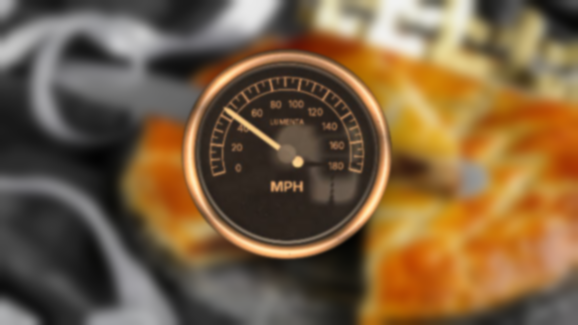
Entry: 45 mph
